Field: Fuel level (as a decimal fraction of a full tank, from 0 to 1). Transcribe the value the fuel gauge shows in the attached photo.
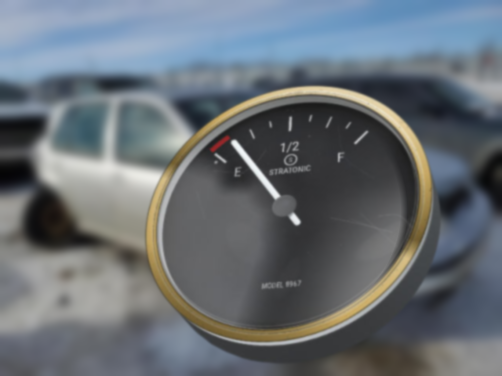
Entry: 0.125
